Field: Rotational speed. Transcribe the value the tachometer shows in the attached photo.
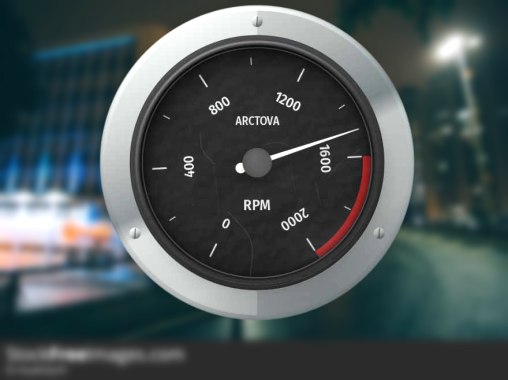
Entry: 1500 rpm
